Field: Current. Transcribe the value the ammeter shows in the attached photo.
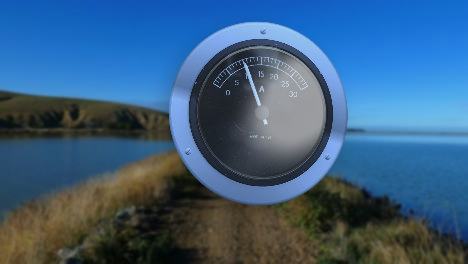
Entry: 10 A
